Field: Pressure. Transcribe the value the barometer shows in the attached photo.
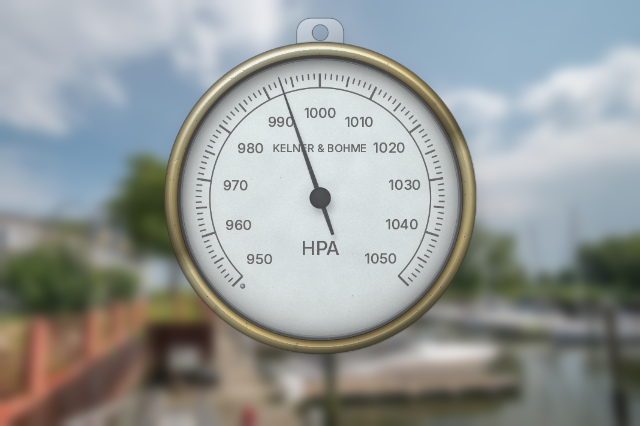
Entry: 993 hPa
